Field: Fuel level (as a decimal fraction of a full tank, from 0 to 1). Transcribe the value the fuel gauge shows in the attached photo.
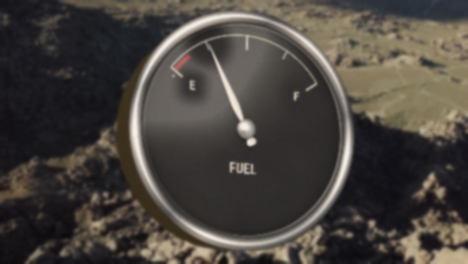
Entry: 0.25
